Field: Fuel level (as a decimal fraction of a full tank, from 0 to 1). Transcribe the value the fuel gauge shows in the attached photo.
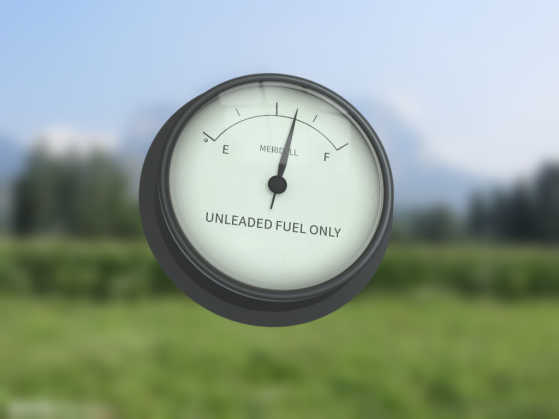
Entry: 0.625
